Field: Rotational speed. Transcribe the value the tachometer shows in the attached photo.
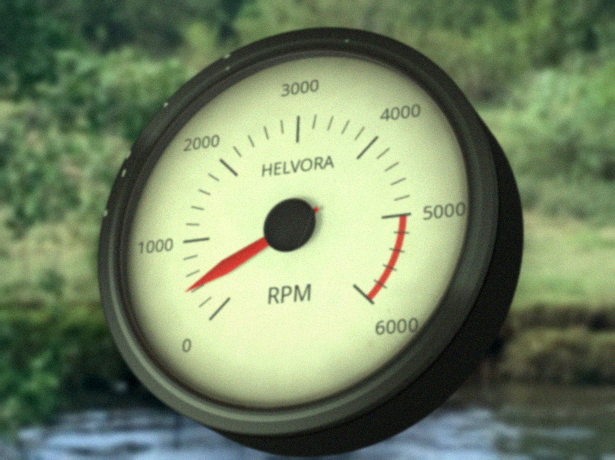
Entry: 400 rpm
